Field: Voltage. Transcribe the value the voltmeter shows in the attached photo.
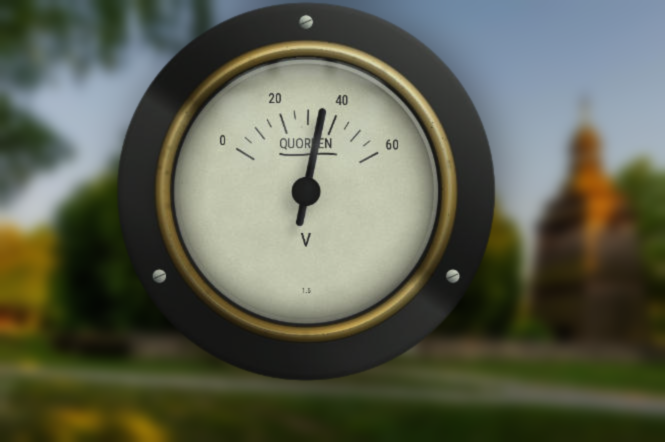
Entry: 35 V
